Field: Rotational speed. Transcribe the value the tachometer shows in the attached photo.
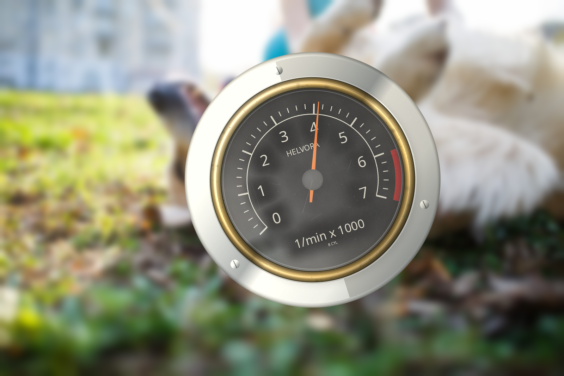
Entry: 4100 rpm
